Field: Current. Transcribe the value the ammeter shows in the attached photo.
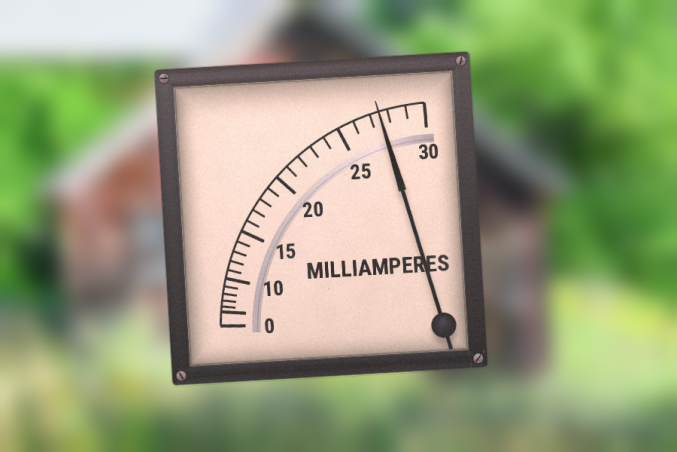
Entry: 27.5 mA
